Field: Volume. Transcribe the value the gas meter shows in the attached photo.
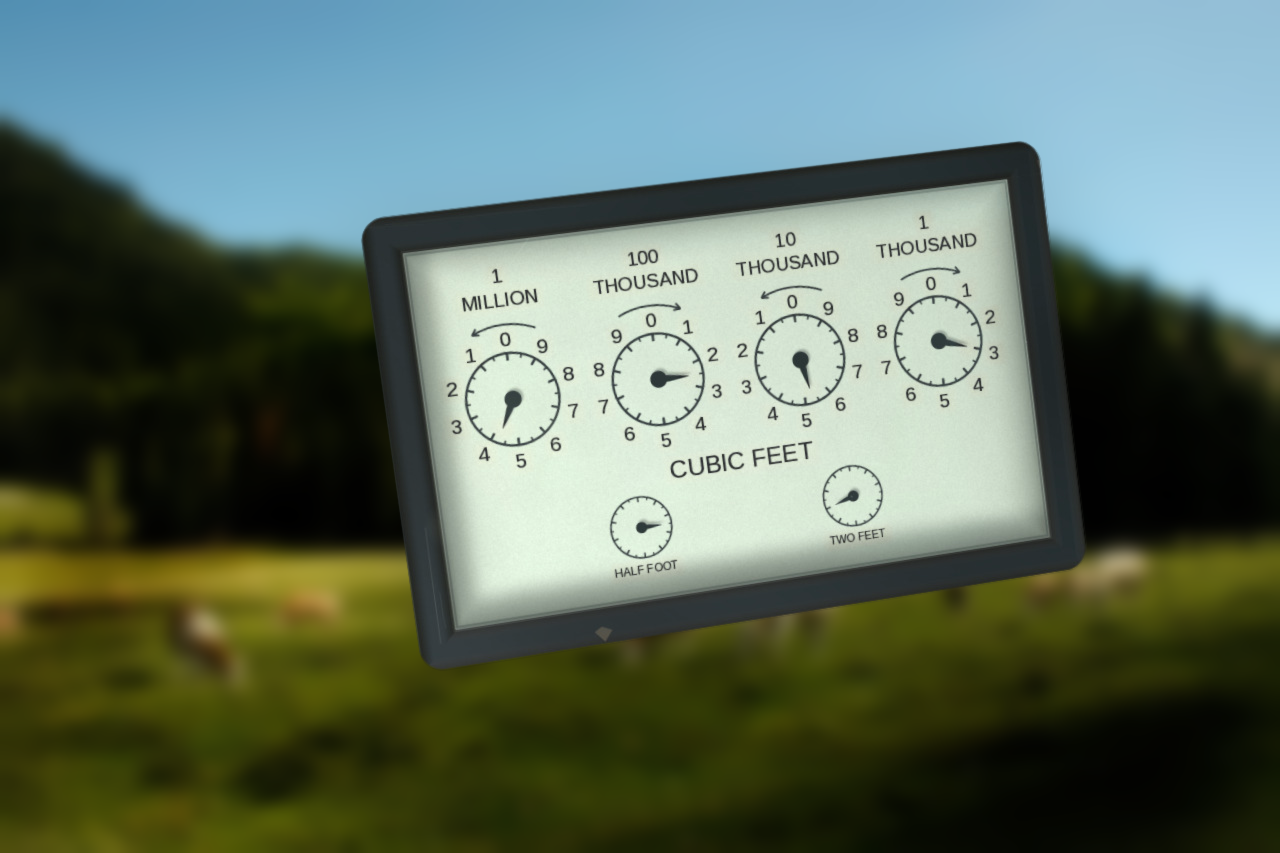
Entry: 425300 ft³
